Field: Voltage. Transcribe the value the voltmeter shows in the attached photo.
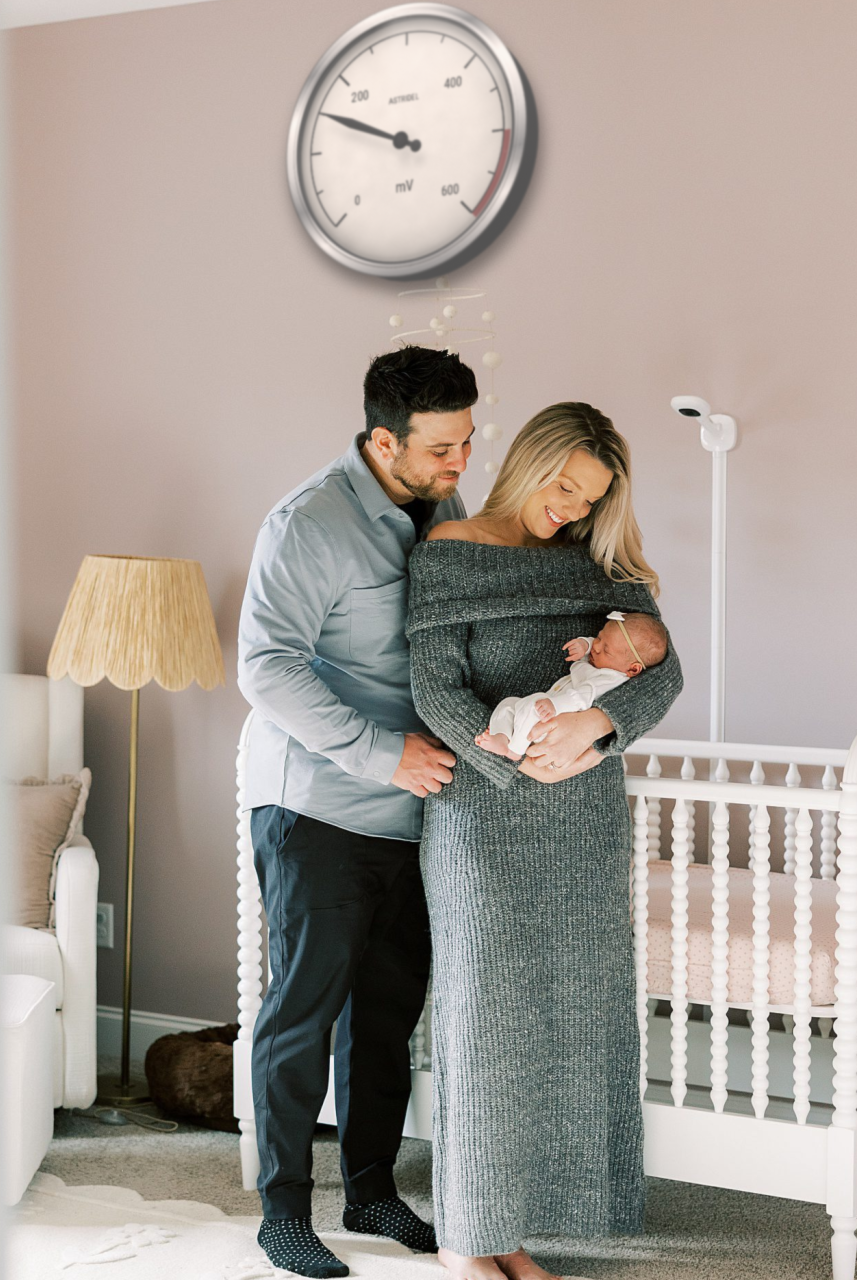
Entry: 150 mV
